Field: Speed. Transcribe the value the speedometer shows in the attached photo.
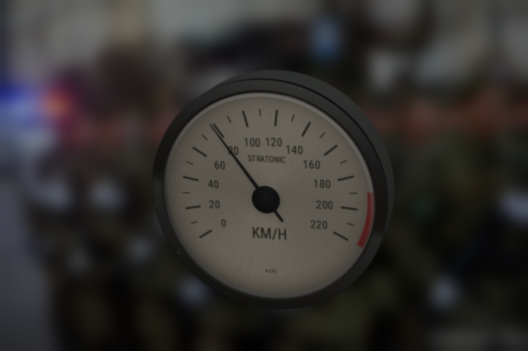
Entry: 80 km/h
